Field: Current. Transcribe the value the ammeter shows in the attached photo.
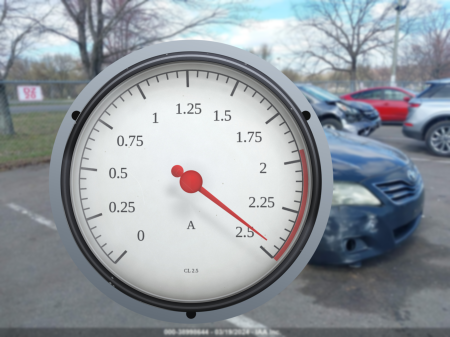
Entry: 2.45 A
